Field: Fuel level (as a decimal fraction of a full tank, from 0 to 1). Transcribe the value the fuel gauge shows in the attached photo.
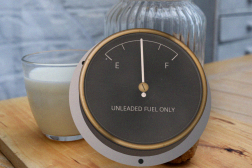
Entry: 0.5
